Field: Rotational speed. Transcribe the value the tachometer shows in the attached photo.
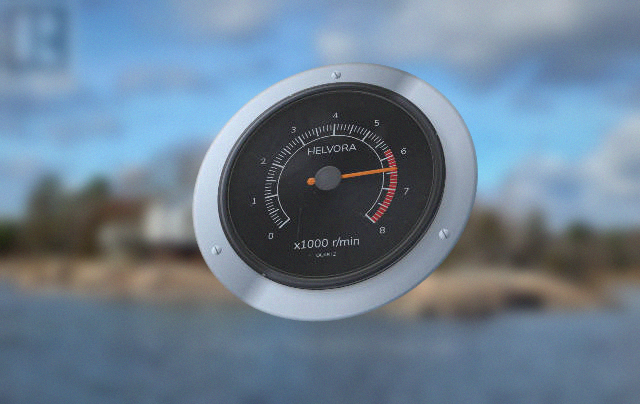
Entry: 6500 rpm
